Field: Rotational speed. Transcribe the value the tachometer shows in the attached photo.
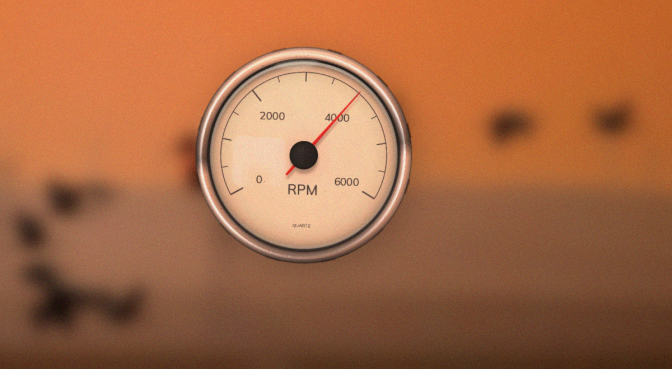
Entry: 4000 rpm
